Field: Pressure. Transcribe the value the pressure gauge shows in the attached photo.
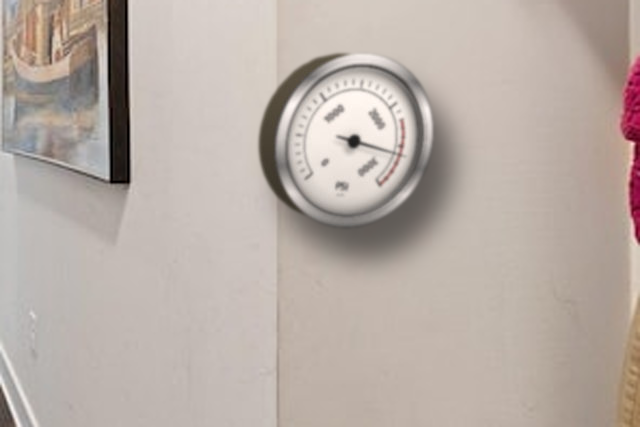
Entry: 2600 psi
